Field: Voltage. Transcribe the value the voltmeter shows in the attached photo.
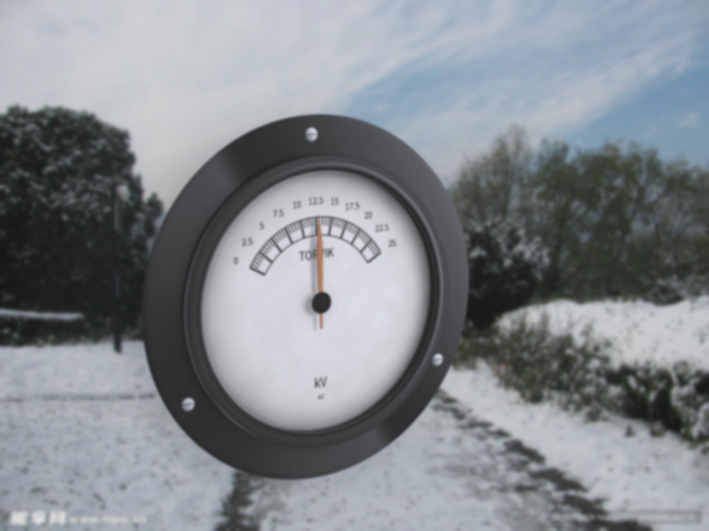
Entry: 12.5 kV
